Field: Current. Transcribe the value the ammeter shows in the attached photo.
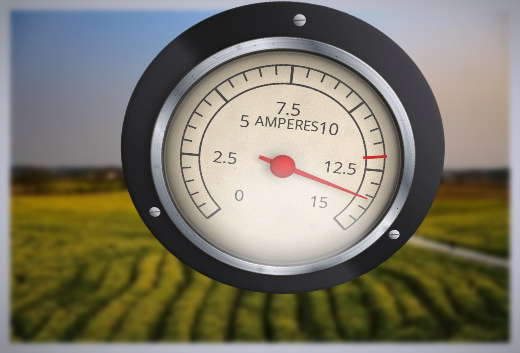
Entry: 13.5 A
